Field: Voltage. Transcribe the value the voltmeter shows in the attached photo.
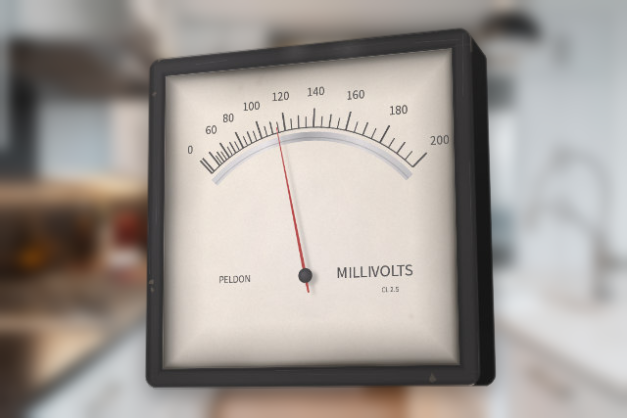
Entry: 115 mV
